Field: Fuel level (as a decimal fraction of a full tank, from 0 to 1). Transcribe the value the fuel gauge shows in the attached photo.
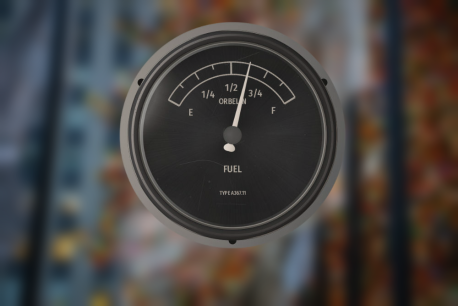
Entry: 0.625
